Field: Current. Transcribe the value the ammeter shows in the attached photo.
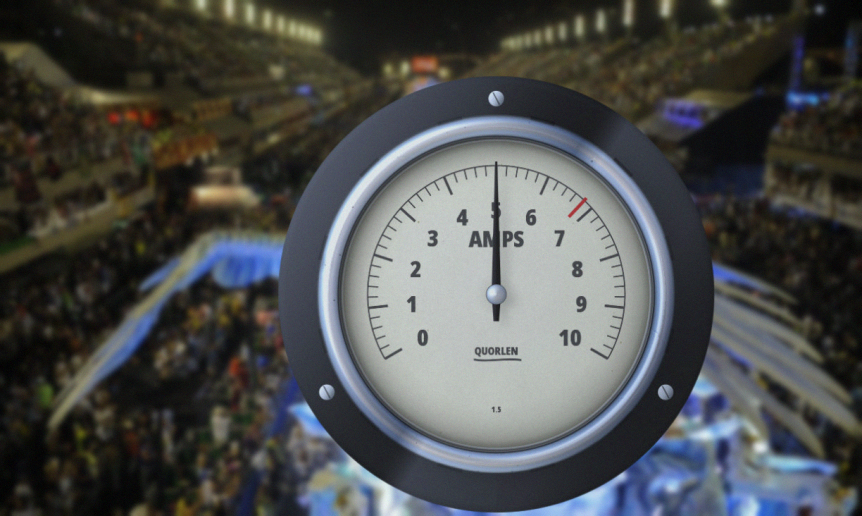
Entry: 5 A
